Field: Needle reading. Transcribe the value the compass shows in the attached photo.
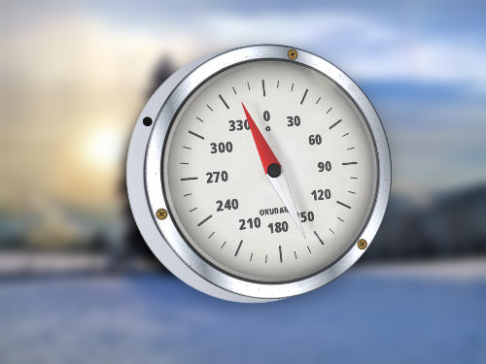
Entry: 340 °
